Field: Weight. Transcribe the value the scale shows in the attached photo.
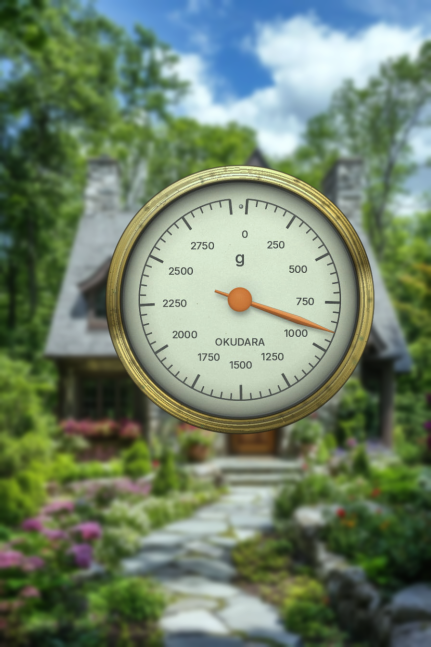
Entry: 900 g
